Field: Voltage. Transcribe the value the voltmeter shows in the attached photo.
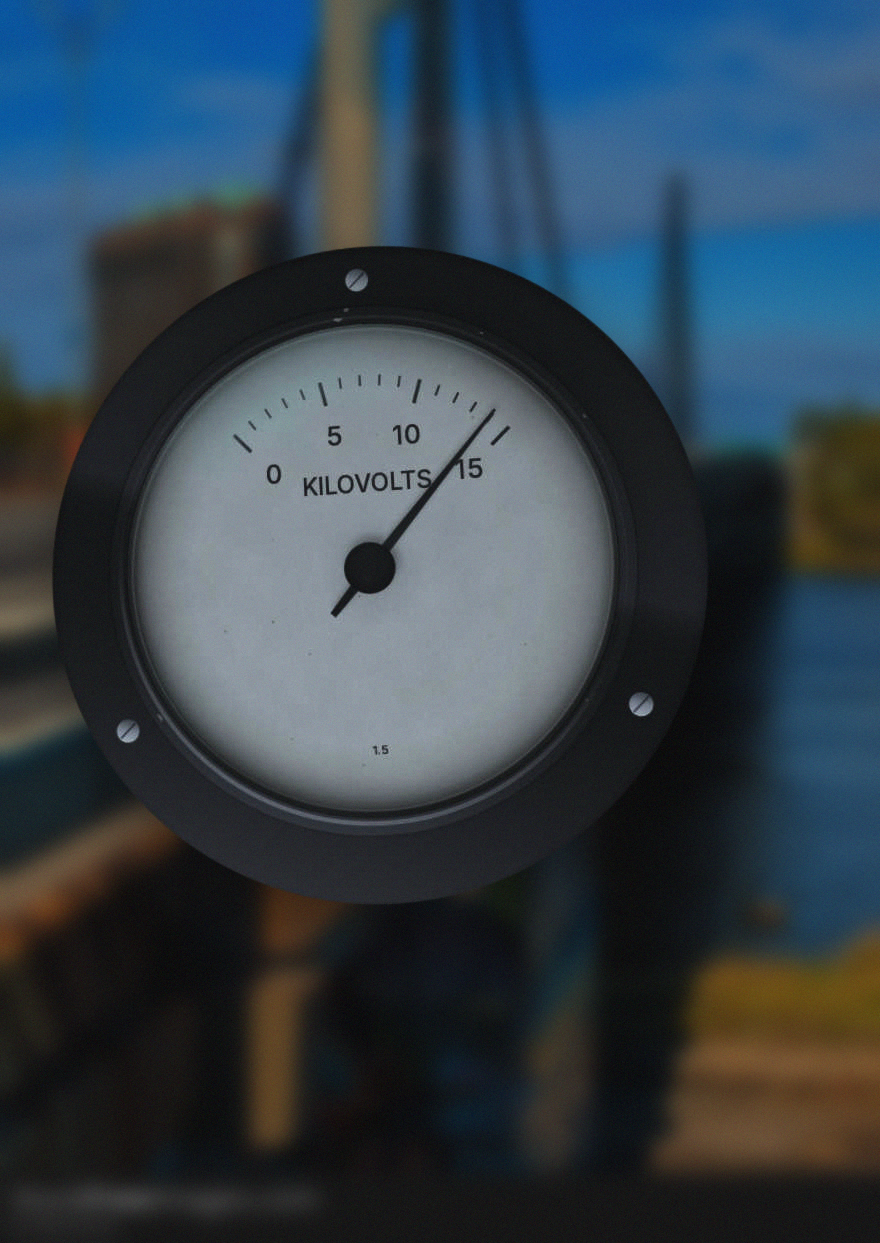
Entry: 14 kV
